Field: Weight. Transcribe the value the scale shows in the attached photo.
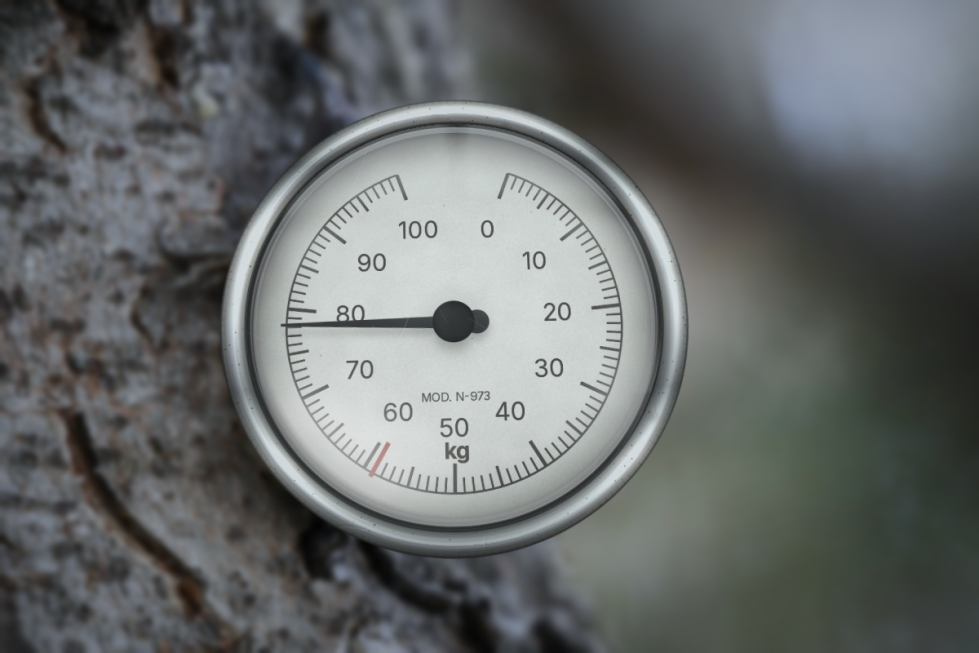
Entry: 78 kg
